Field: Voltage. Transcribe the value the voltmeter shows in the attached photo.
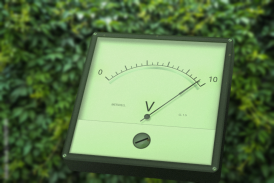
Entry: 9.5 V
